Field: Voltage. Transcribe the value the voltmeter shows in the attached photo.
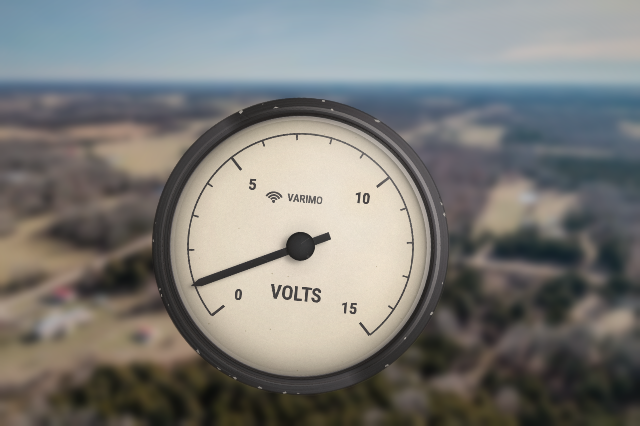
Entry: 1 V
